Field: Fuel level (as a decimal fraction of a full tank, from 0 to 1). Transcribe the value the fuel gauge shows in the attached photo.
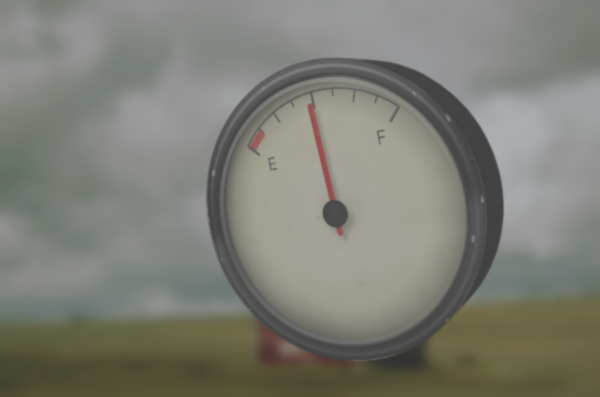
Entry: 0.5
